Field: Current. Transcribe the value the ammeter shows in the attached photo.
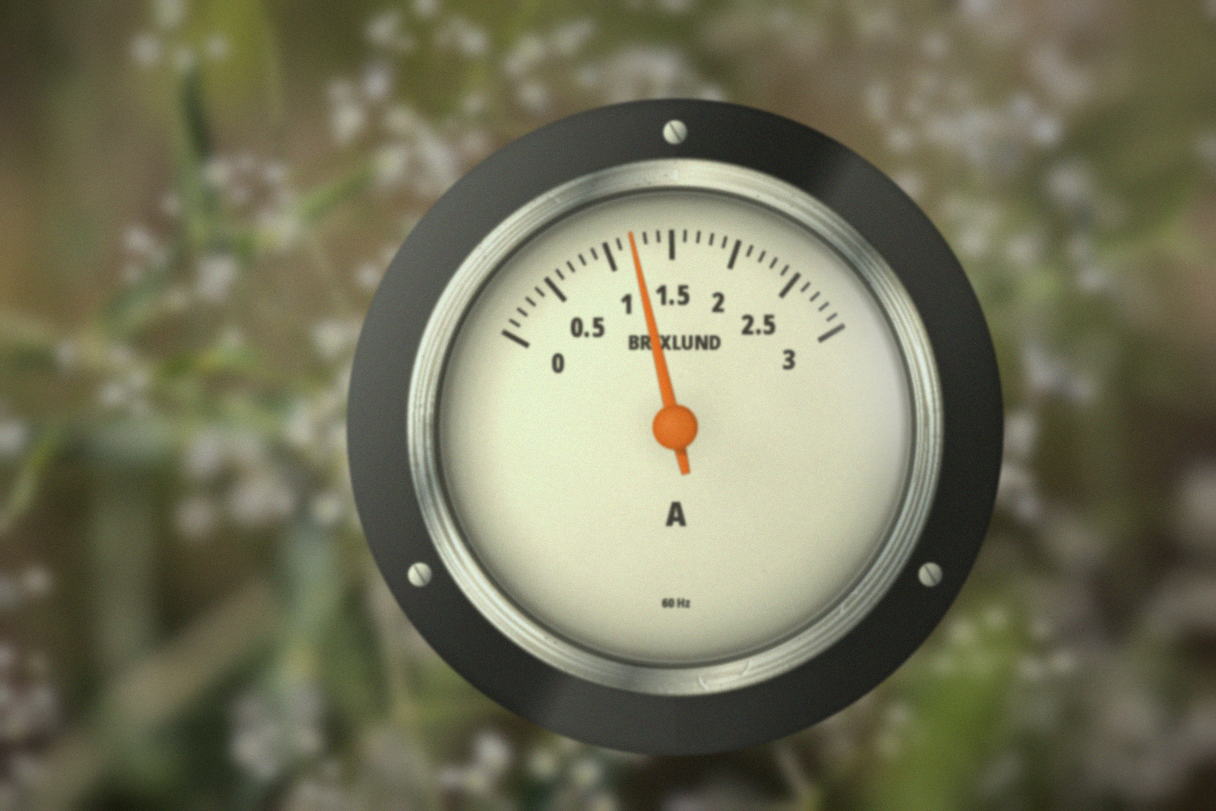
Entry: 1.2 A
